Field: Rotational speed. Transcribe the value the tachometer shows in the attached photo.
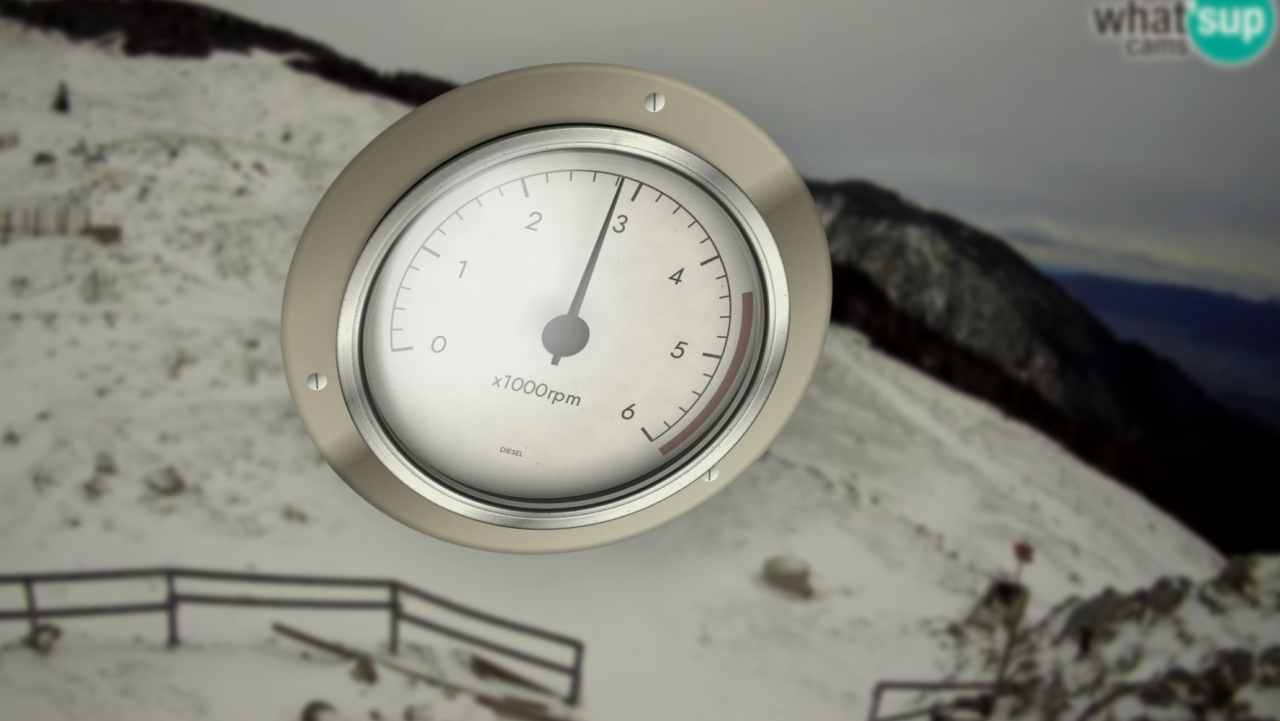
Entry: 2800 rpm
